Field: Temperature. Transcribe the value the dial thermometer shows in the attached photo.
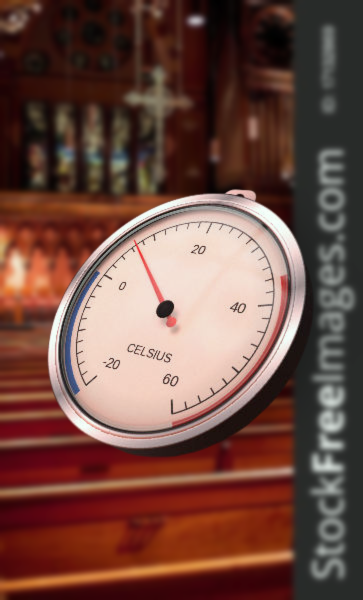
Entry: 7 °C
